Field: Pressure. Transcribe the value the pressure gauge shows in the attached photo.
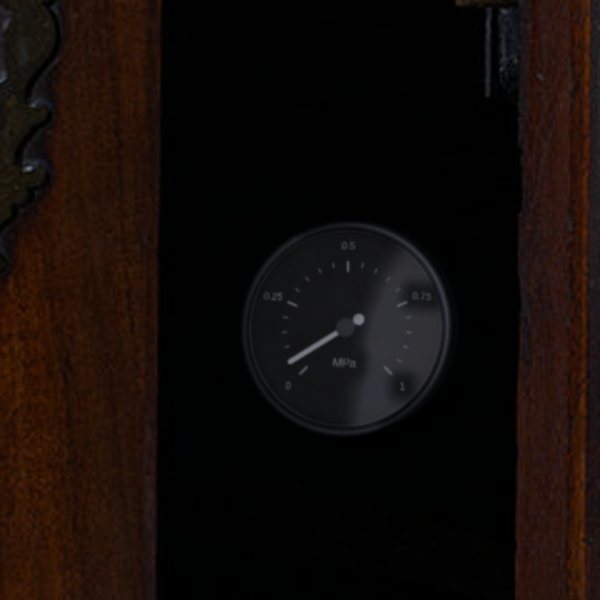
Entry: 0.05 MPa
